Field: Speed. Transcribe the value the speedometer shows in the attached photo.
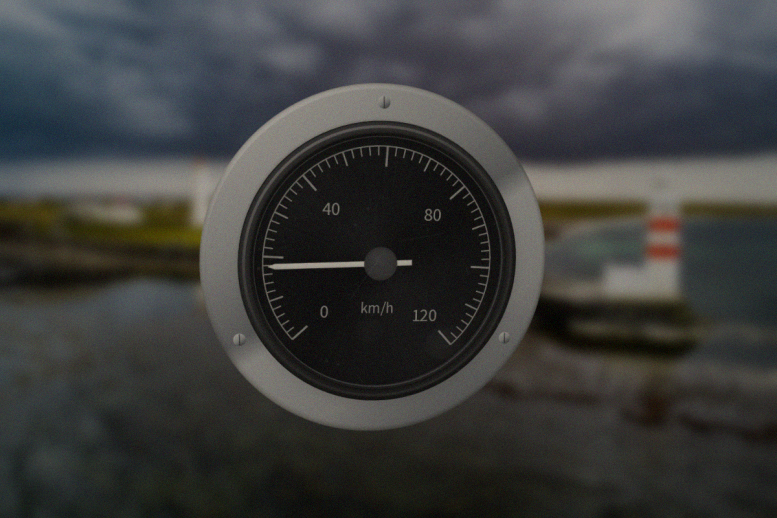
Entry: 18 km/h
